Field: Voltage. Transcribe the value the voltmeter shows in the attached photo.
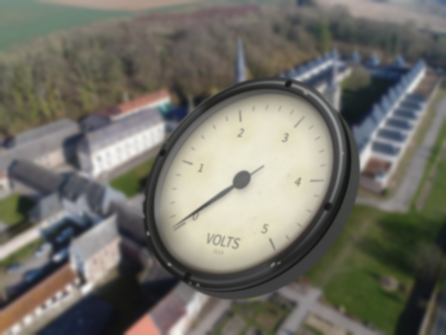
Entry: 0 V
